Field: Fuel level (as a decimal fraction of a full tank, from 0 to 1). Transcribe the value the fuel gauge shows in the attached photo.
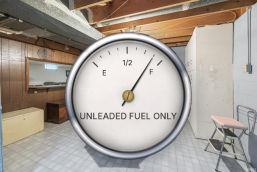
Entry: 0.875
